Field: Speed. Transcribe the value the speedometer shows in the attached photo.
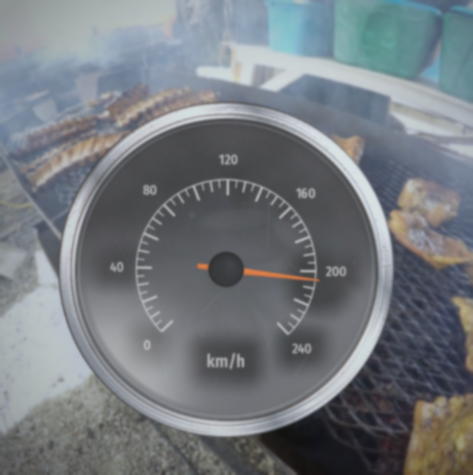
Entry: 205 km/h
